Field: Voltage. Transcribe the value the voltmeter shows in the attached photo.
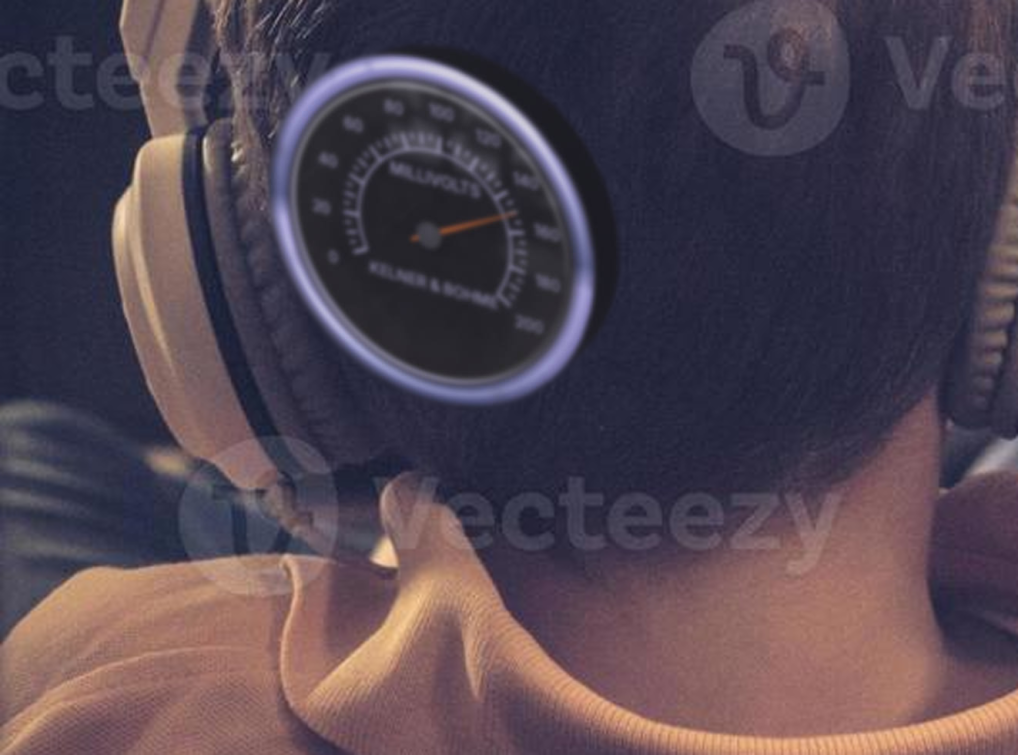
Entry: 150 mV
